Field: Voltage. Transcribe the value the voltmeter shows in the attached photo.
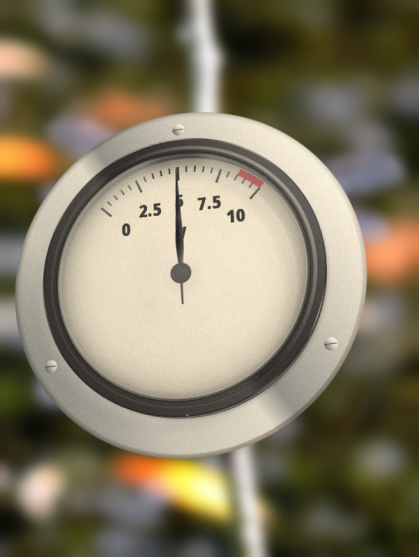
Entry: 5 V
